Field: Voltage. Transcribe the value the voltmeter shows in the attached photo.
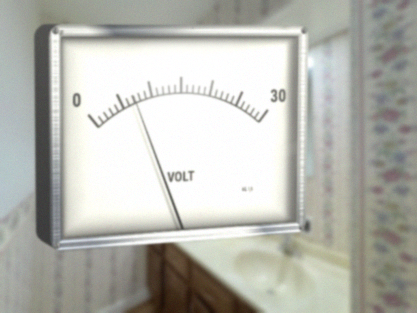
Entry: 7 V
